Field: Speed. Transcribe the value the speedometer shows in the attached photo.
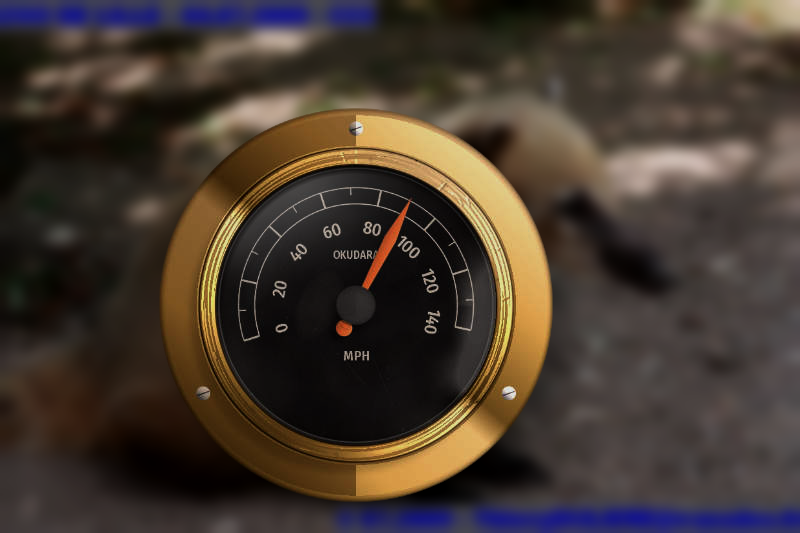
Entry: 90 mph
